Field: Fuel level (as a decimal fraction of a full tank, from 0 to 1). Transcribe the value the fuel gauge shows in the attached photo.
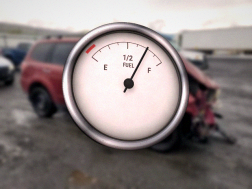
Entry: 0.75
